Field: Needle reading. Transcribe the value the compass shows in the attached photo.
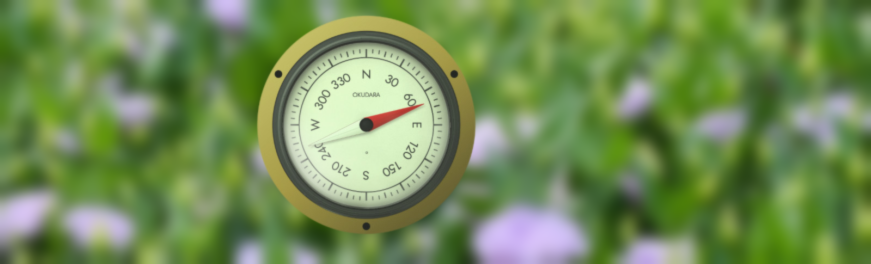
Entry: 70 °
